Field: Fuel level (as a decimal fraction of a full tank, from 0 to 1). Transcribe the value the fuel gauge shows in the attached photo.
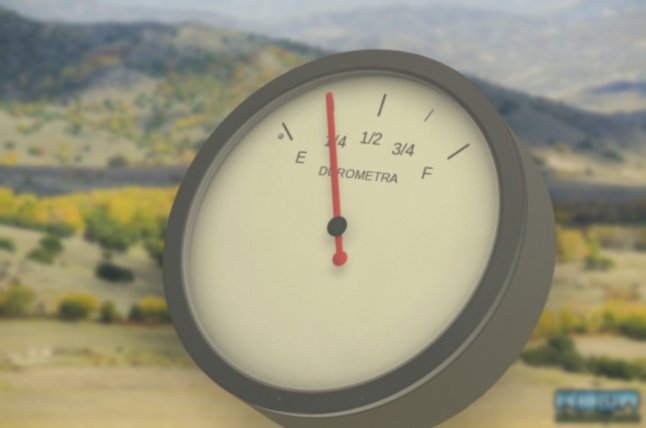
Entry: 0.25
